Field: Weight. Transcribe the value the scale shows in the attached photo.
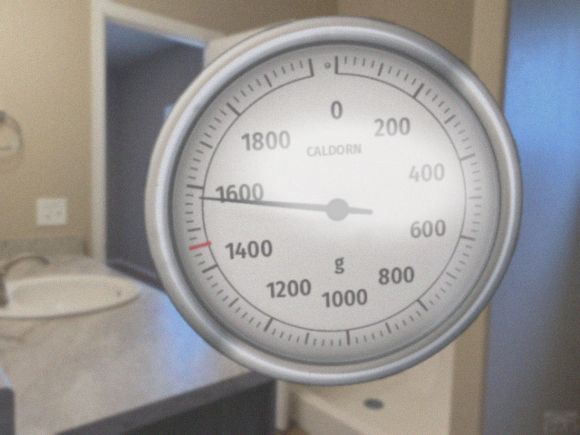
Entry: 1580 g
